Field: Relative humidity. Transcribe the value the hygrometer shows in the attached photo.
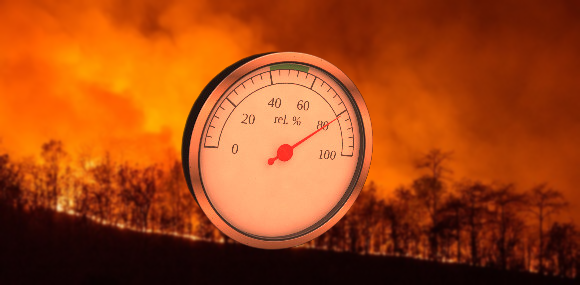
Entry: 80 %
